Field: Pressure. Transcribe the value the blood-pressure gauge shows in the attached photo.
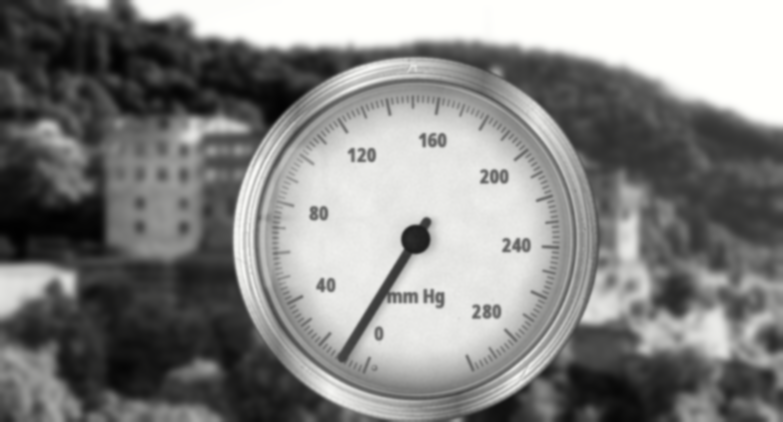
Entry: 10 mmHg
